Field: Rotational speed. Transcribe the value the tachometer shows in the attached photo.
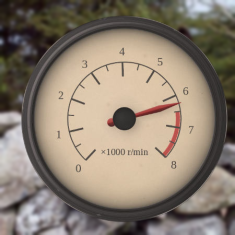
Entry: 6250 rpm
